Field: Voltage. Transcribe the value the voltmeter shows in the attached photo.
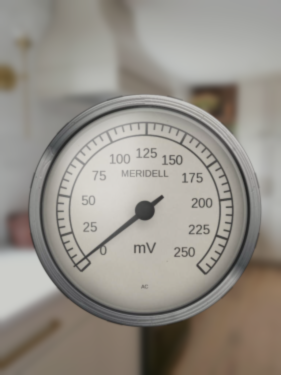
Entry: 5 mV
